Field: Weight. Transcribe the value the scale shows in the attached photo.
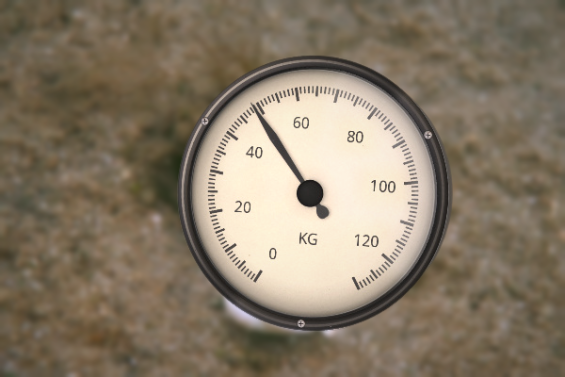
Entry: 49 kg
